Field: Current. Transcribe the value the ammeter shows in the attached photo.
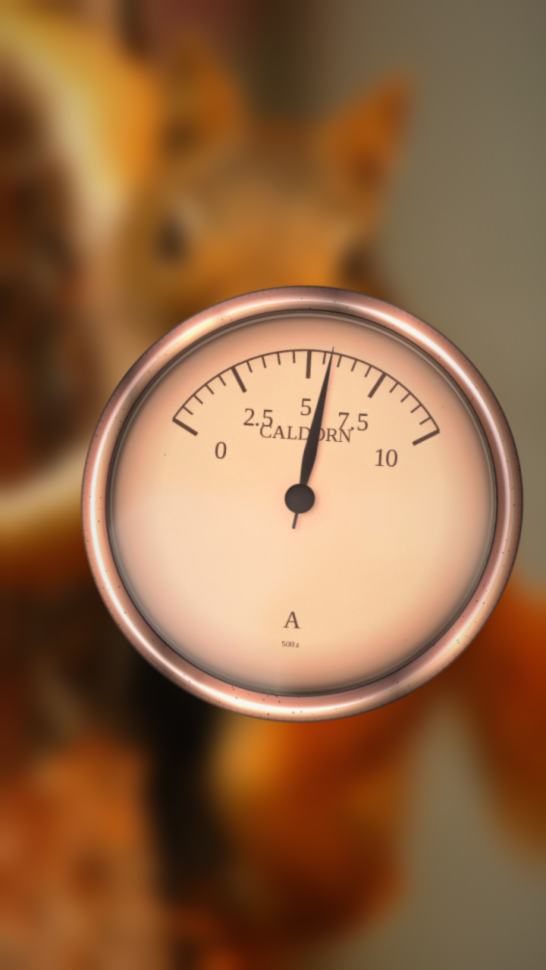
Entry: 5.75 A
